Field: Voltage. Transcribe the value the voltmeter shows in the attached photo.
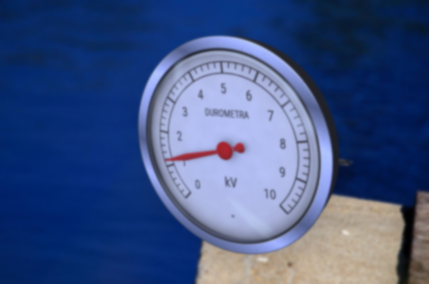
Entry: 1.2 kV
